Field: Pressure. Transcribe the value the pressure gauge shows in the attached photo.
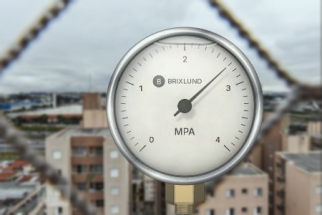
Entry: 2.7 MPa
